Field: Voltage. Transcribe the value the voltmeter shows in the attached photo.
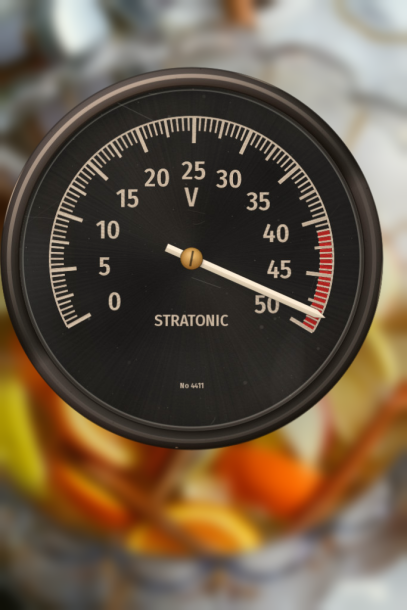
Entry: 48.5 V
